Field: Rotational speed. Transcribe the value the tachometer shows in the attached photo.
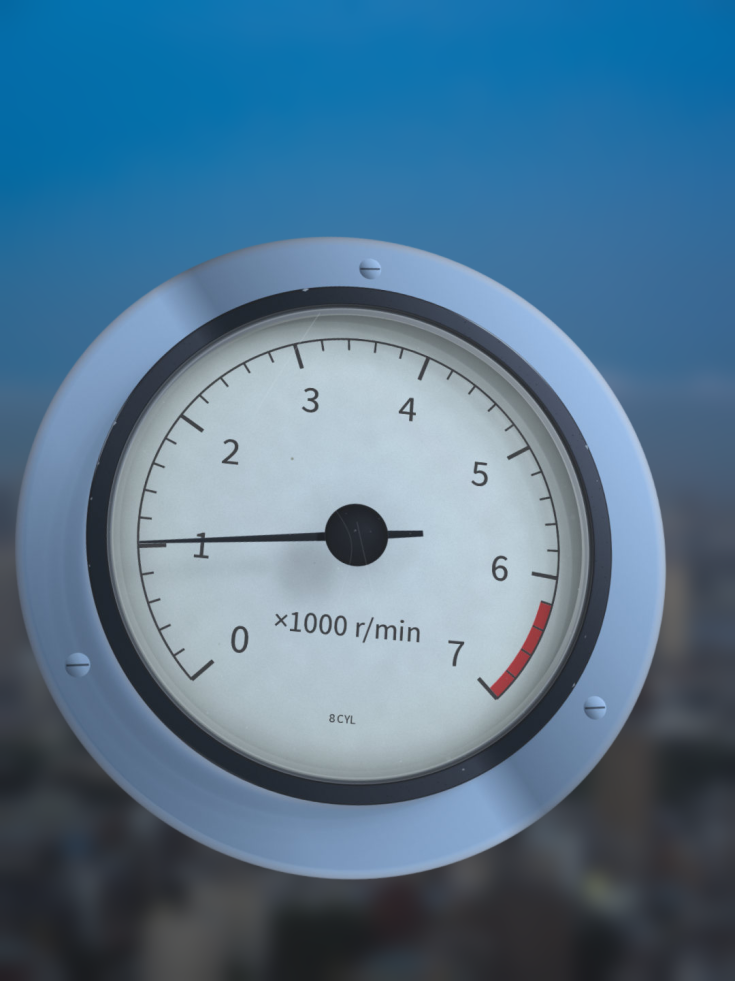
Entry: 1000 rpm
